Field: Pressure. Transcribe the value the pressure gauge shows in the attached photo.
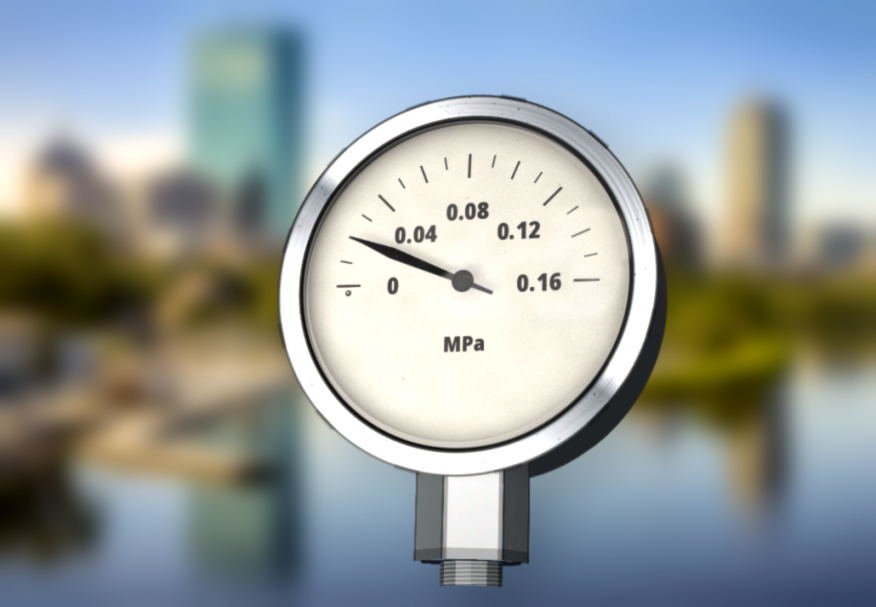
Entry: 0.02 MPa
